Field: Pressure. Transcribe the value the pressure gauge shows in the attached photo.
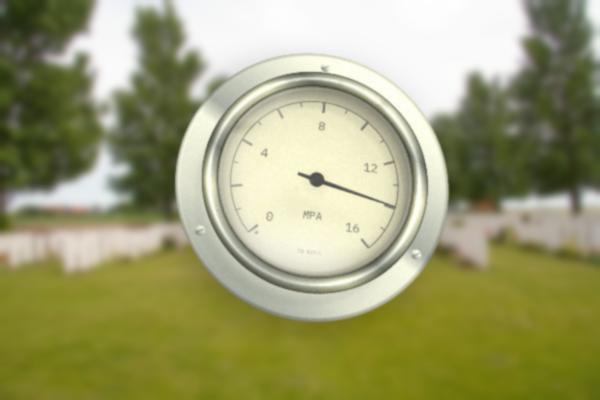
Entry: 14 MPa
